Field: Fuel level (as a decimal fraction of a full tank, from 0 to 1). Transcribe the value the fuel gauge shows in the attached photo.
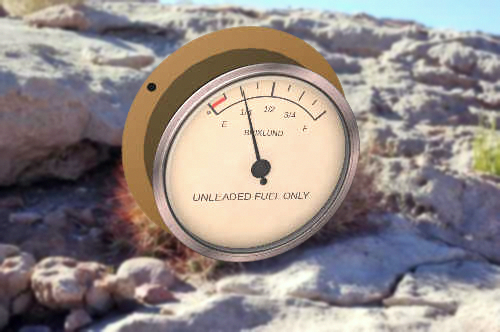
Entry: 0.25
